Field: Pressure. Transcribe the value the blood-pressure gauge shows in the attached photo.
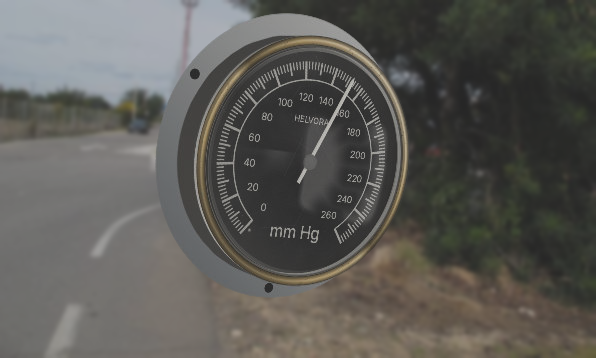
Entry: 150 mmHg
